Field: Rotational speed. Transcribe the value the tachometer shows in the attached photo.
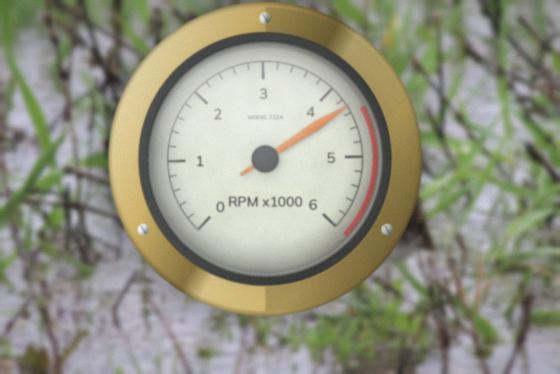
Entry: 4300 rpm
